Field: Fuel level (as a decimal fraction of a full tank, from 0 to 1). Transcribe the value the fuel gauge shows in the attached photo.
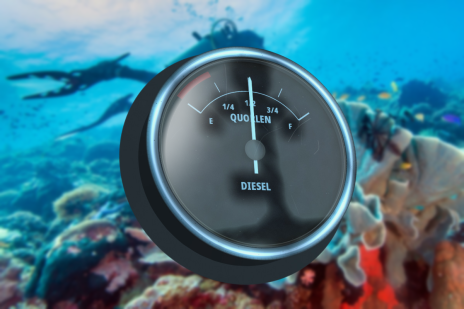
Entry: 0.5
